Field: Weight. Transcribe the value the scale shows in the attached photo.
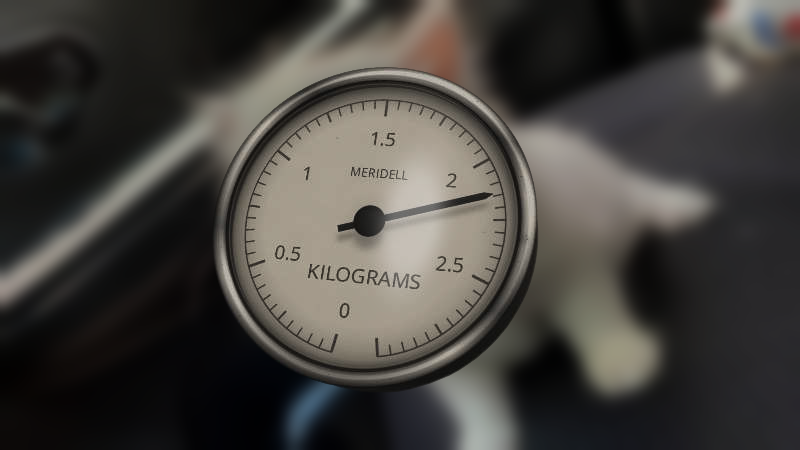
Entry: 2.15 kg
